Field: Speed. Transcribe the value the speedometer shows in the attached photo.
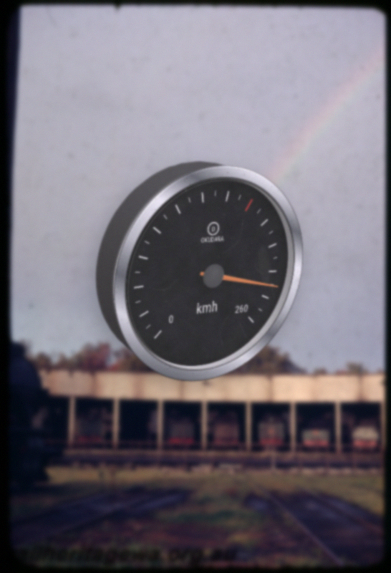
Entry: 230 km/h
